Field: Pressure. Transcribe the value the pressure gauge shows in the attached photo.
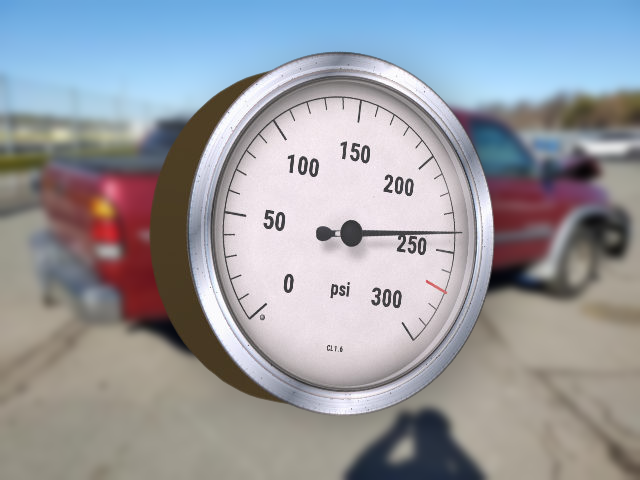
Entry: 240 psi
